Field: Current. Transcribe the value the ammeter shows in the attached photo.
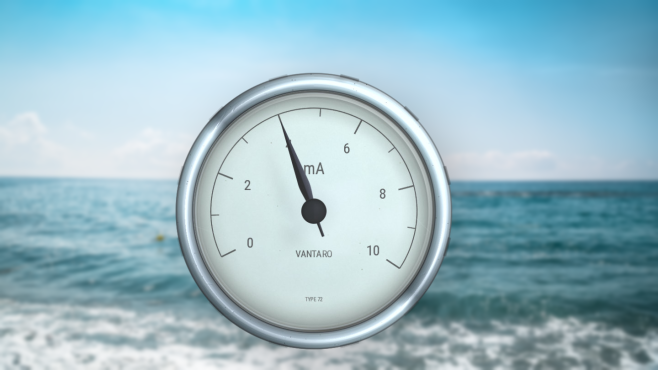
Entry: 4 mA
